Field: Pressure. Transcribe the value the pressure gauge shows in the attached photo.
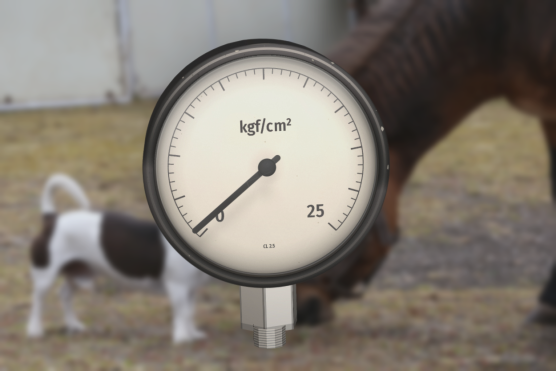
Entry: 0.5 kg/cm²
